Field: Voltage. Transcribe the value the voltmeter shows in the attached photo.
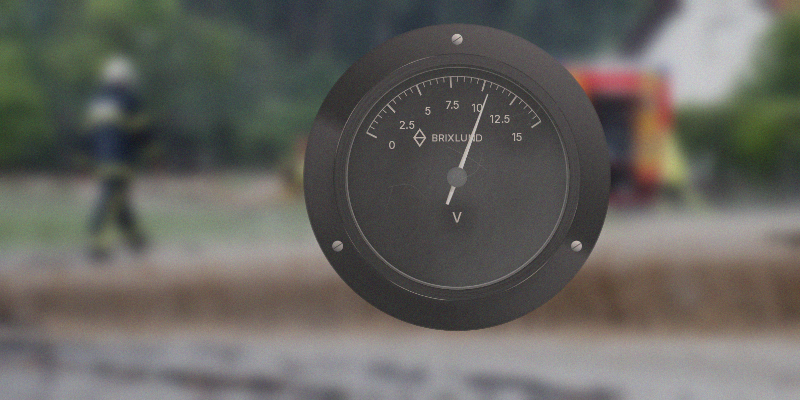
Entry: 10.5 V
